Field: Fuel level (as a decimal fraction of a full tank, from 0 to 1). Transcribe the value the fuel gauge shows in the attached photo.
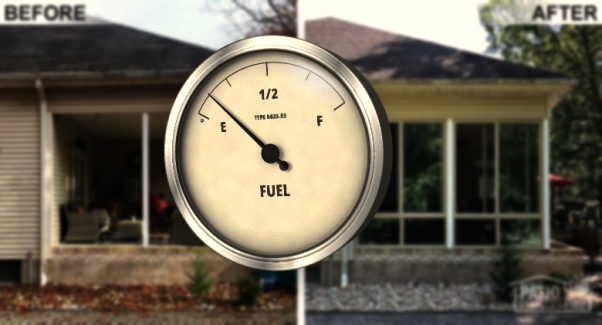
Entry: 0.125
